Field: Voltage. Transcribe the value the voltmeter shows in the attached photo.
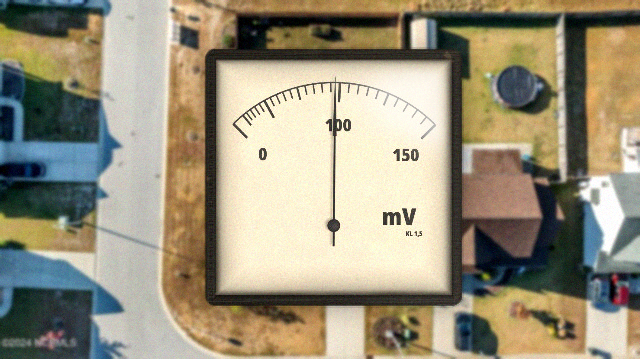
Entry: 97.5 mV
